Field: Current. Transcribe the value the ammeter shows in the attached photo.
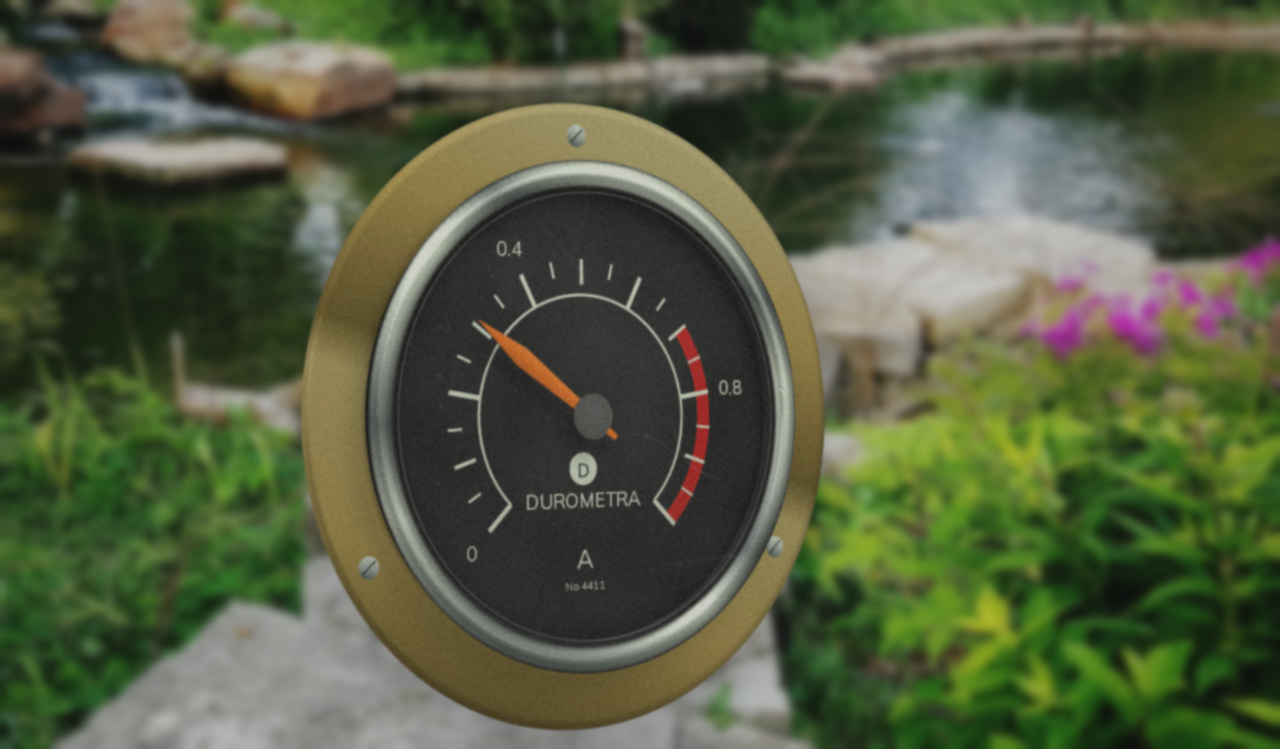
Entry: 0.3 A
